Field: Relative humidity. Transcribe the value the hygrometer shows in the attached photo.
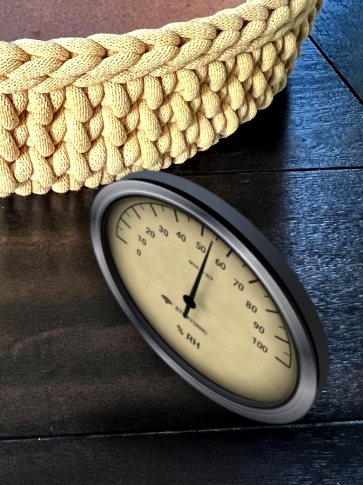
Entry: 55 %
